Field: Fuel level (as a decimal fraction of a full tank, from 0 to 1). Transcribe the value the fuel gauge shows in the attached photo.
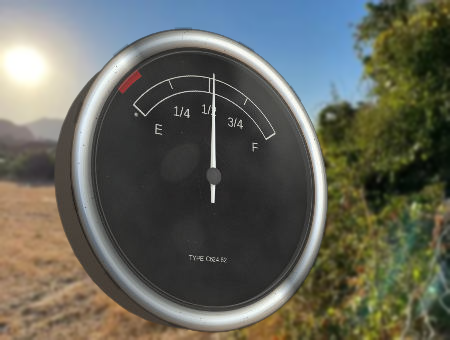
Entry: 0.5
